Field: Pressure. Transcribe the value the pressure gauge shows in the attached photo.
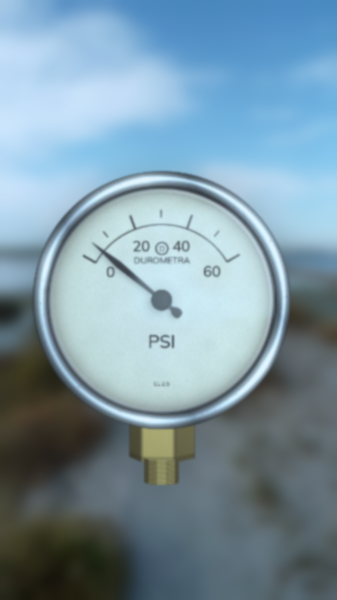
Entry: 5 psi
